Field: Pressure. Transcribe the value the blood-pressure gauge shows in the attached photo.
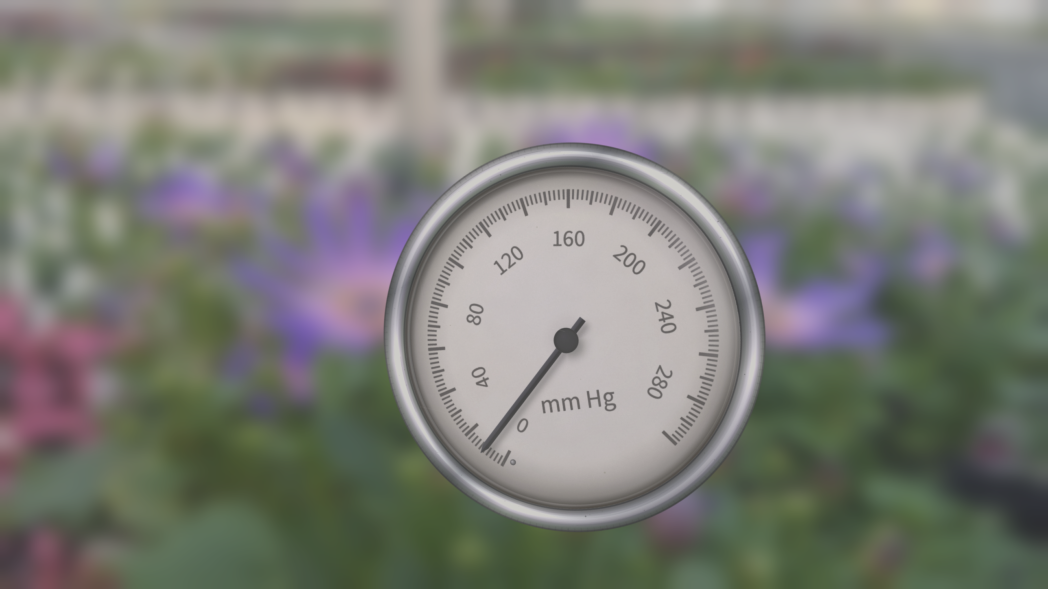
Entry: 10 mmHg
